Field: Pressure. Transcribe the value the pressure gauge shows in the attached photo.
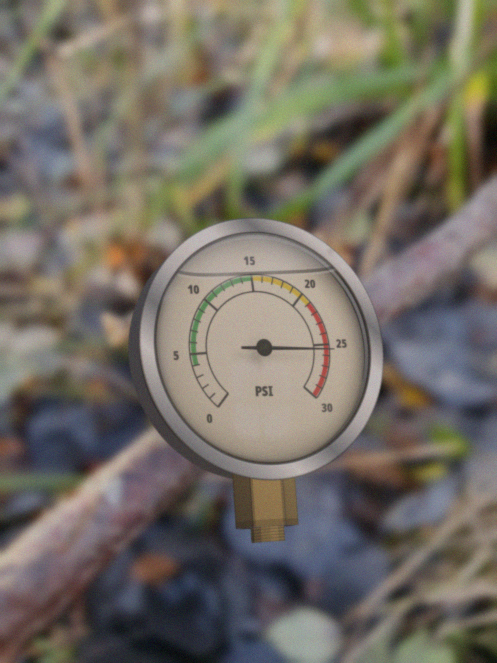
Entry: 25.5 psi
